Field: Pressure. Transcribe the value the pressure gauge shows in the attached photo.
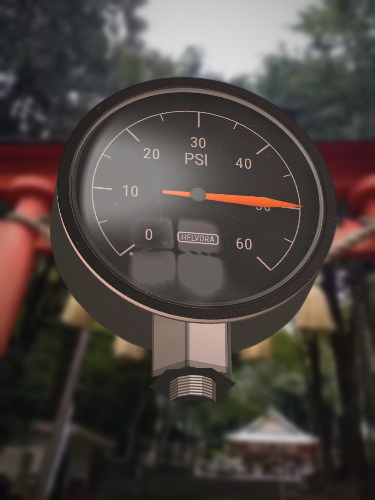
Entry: 50 psi
